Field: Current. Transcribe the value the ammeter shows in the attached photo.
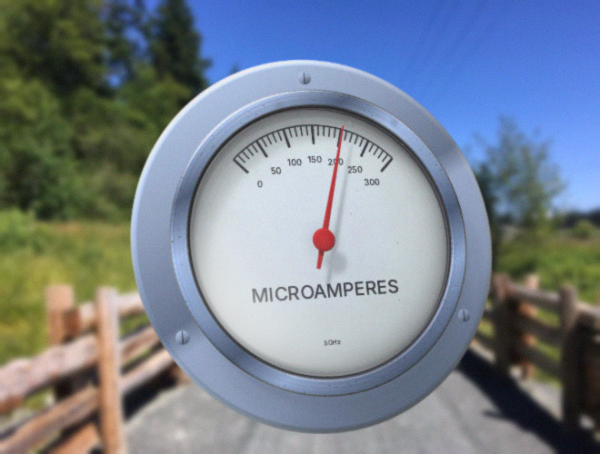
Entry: 200 µA
